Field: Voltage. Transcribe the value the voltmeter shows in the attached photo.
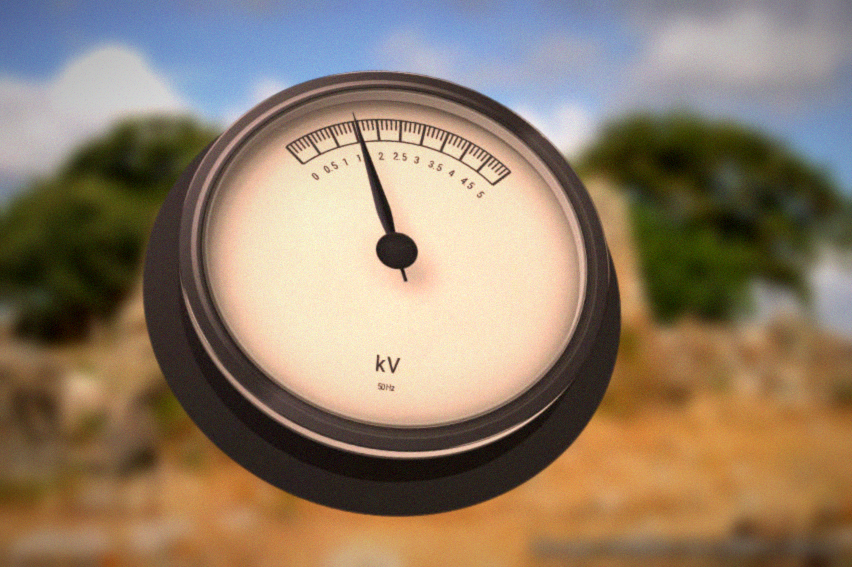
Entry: 1.5 kV
